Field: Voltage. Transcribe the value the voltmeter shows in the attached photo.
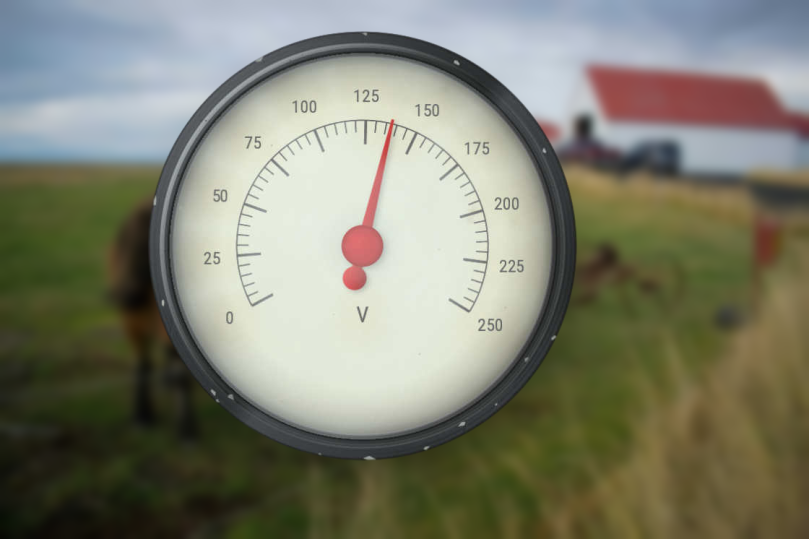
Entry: 137.5 V
